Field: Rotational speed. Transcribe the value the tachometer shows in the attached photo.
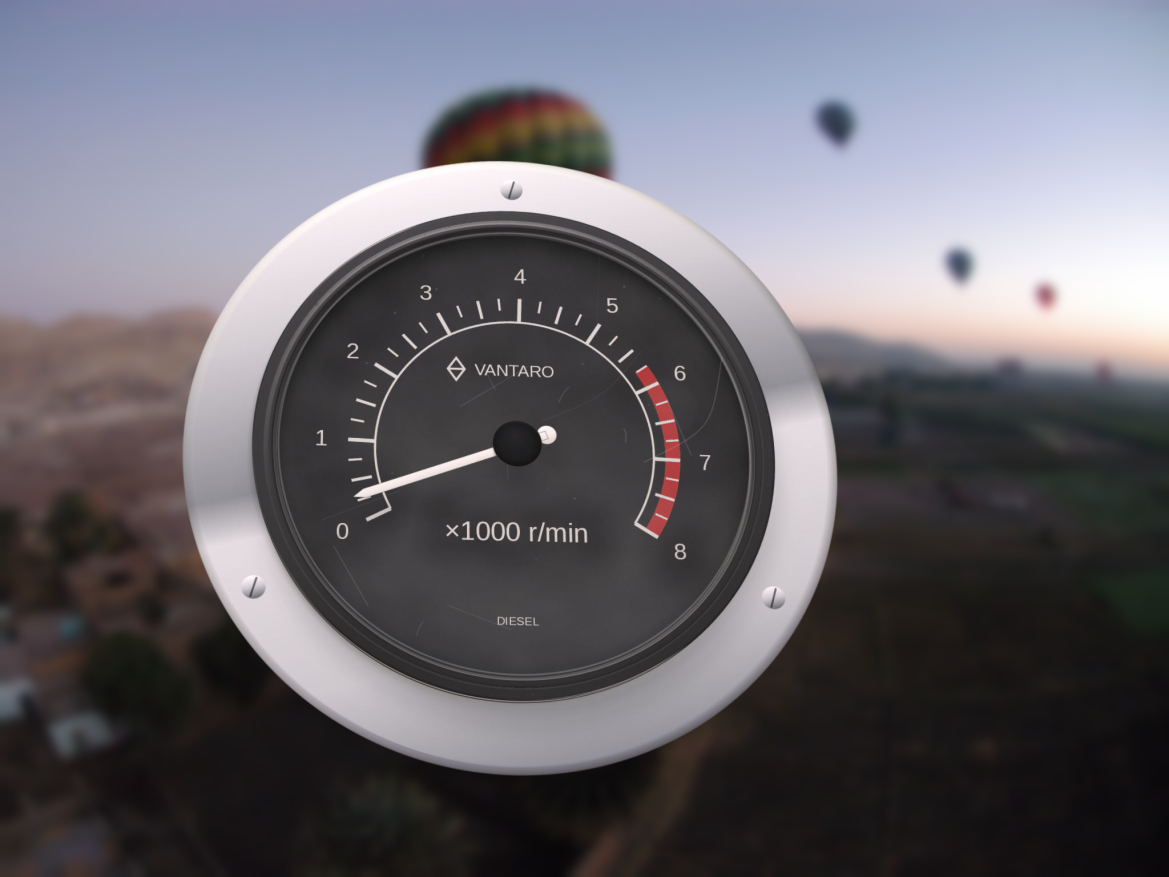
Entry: 250 rpm
